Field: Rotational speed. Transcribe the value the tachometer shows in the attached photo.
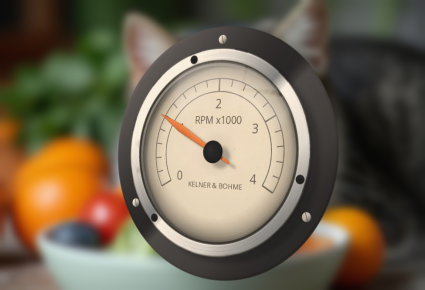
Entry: 1000 rpm
